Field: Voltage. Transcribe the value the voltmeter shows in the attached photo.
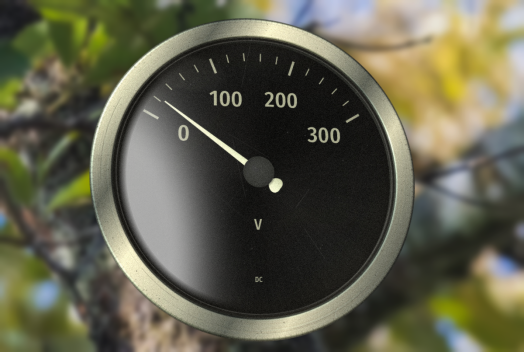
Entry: 20 V
